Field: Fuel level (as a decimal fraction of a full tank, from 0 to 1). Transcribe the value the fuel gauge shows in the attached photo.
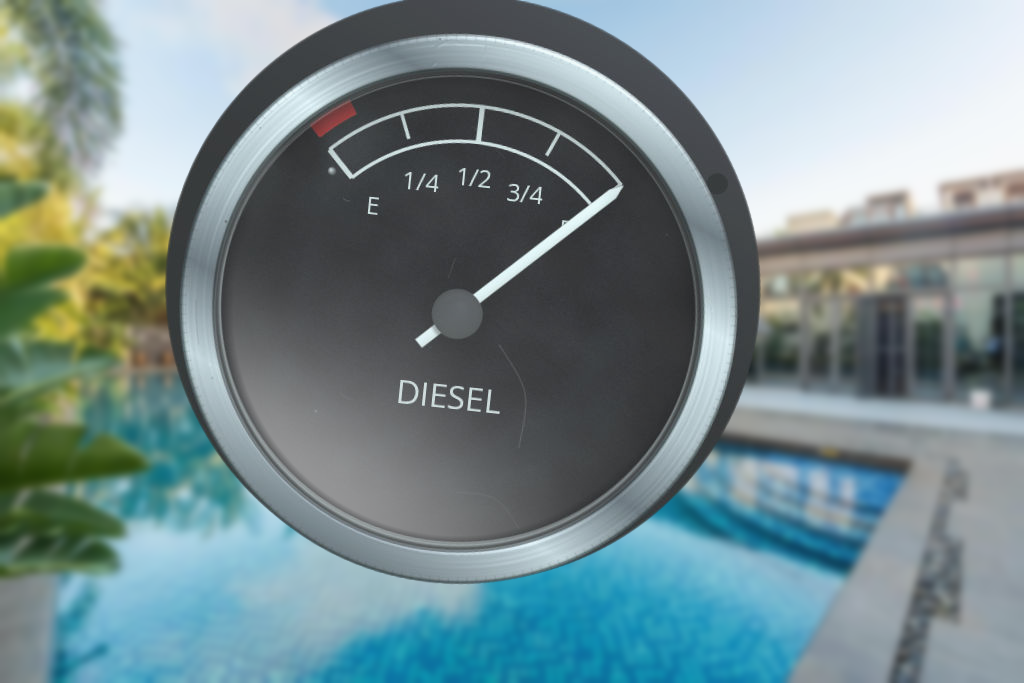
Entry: 1
